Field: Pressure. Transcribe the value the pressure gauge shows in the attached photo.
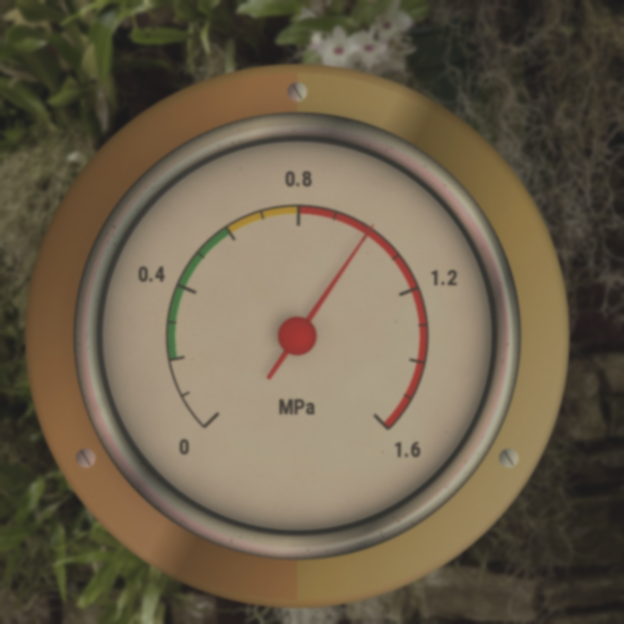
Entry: 1 MPa
